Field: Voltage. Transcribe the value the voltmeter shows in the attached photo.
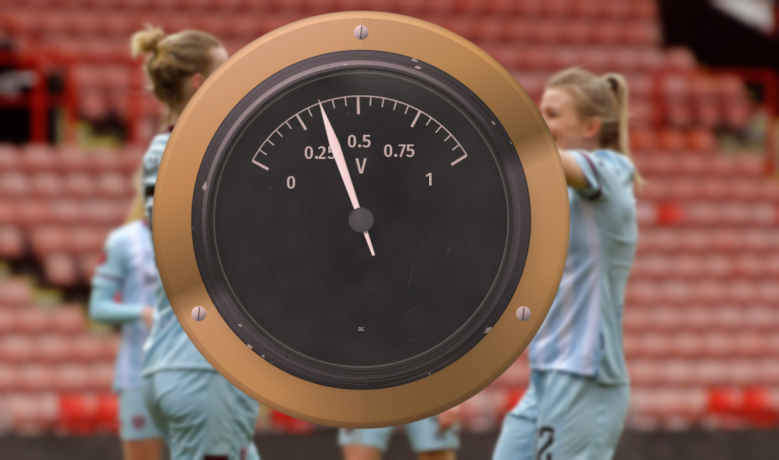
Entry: 0.35 V
